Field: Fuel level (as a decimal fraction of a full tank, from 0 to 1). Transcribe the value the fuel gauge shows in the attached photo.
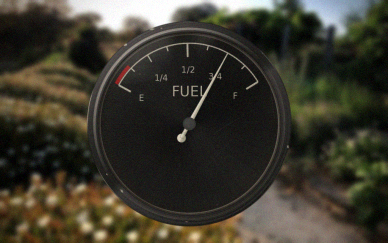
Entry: 0.75
